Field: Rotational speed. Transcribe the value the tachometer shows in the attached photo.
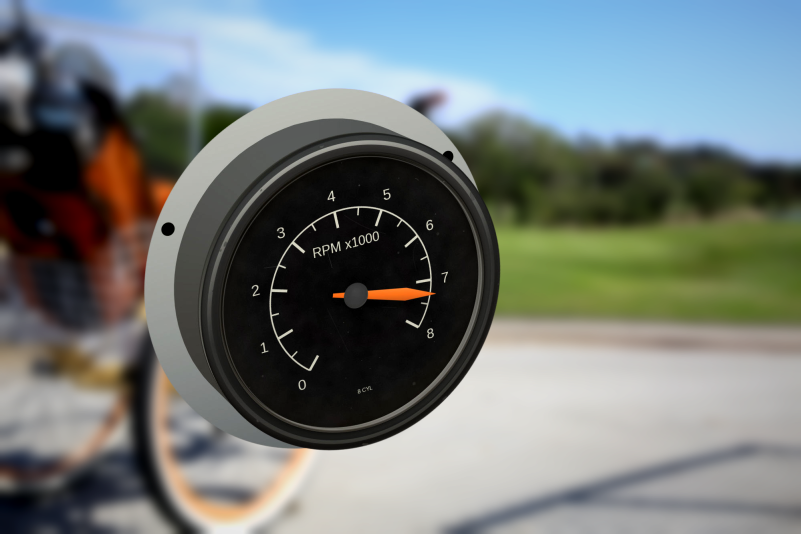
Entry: 7250 rpm
